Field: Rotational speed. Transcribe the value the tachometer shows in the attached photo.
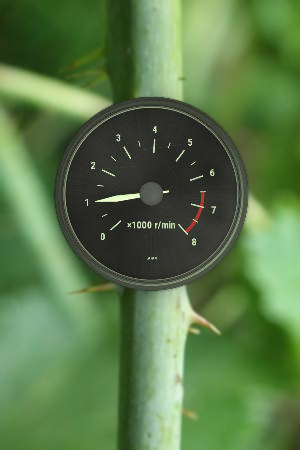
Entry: 1000 rpm
